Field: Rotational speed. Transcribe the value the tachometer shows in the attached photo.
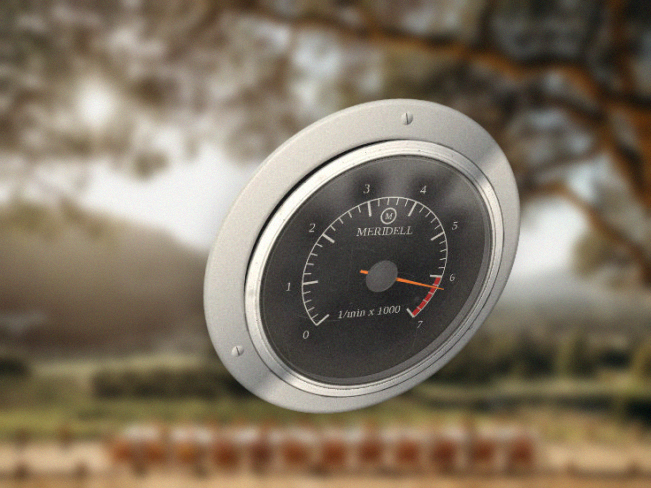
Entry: 6200 rpm
